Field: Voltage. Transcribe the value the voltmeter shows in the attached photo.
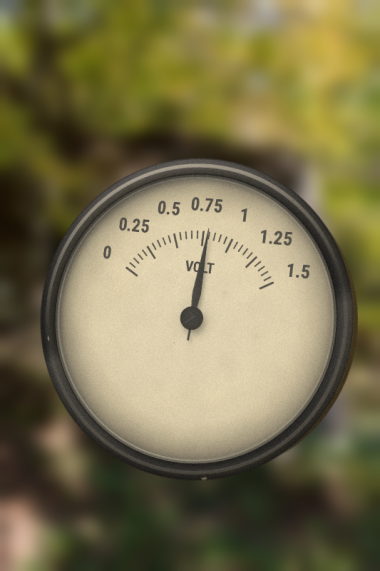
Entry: 0.8 V
